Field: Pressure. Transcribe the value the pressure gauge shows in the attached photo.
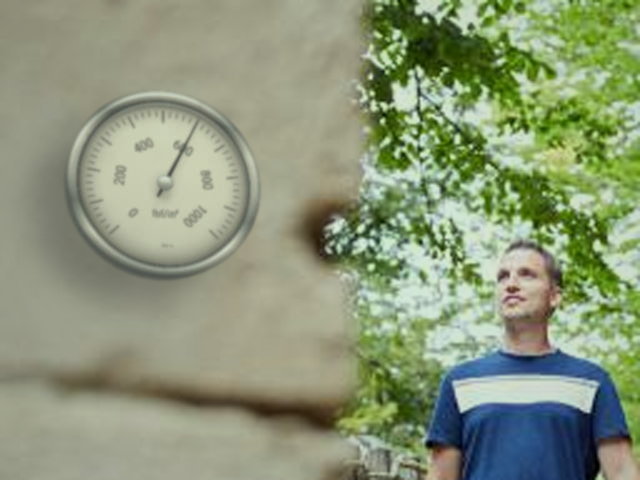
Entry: 600 psi
